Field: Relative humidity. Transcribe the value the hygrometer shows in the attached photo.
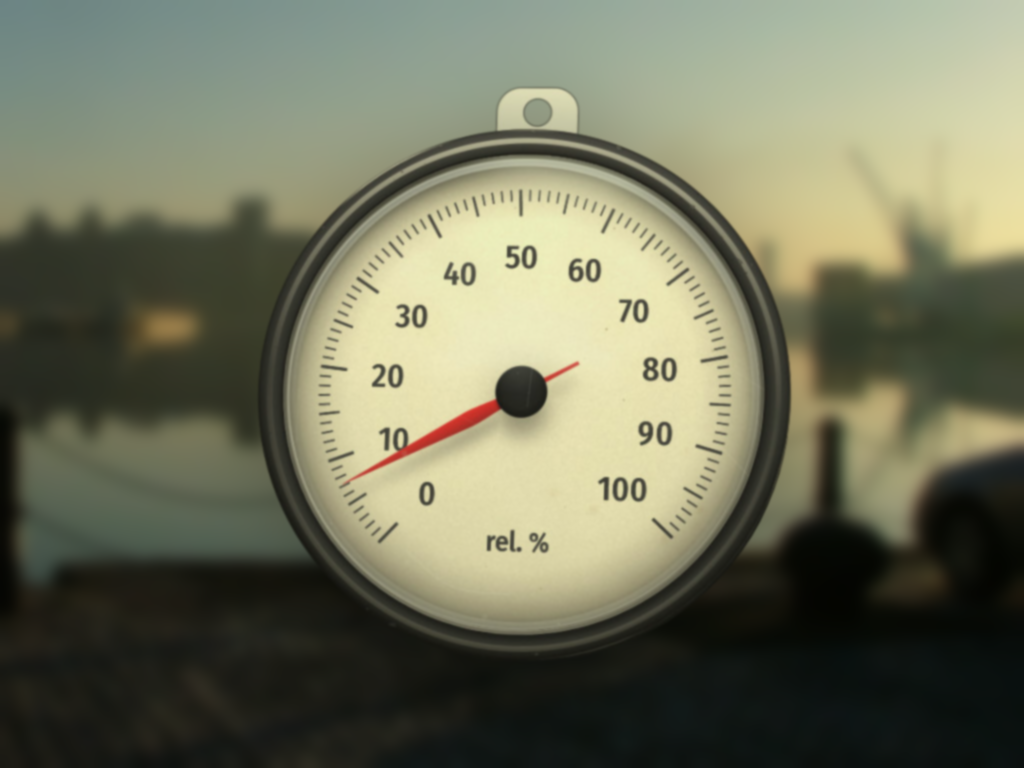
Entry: 7 %
